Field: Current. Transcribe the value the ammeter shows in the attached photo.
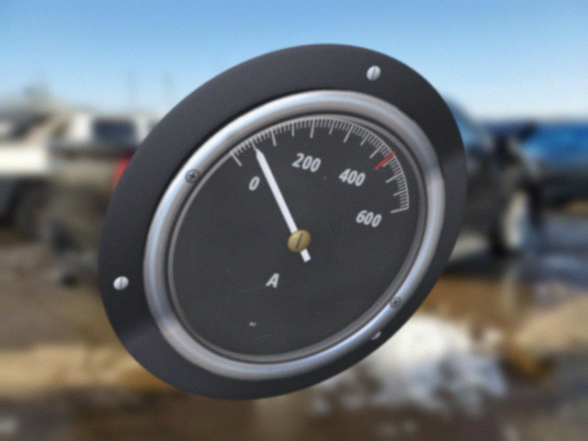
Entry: 50 A
